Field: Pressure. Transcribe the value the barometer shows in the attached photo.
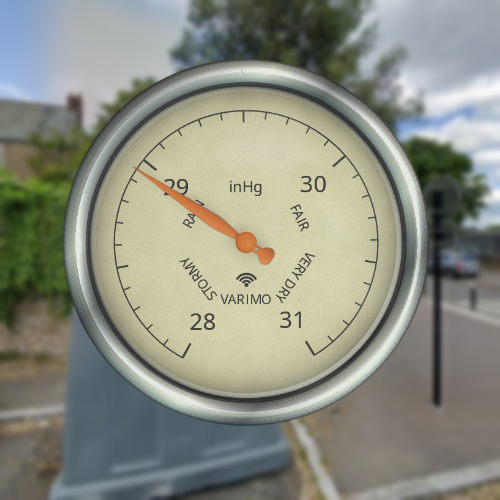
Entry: 28.95 inHg
